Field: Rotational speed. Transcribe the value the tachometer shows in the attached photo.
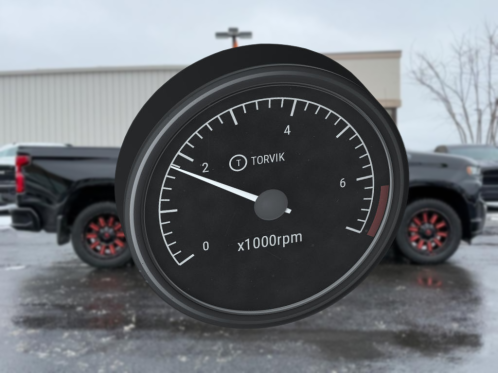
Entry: 1800 rpm
